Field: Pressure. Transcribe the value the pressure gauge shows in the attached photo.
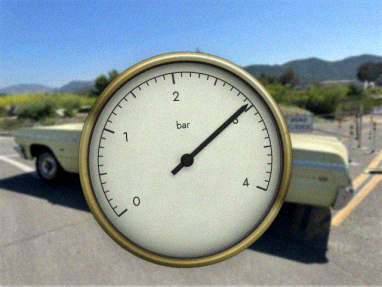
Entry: 2.95 bar
